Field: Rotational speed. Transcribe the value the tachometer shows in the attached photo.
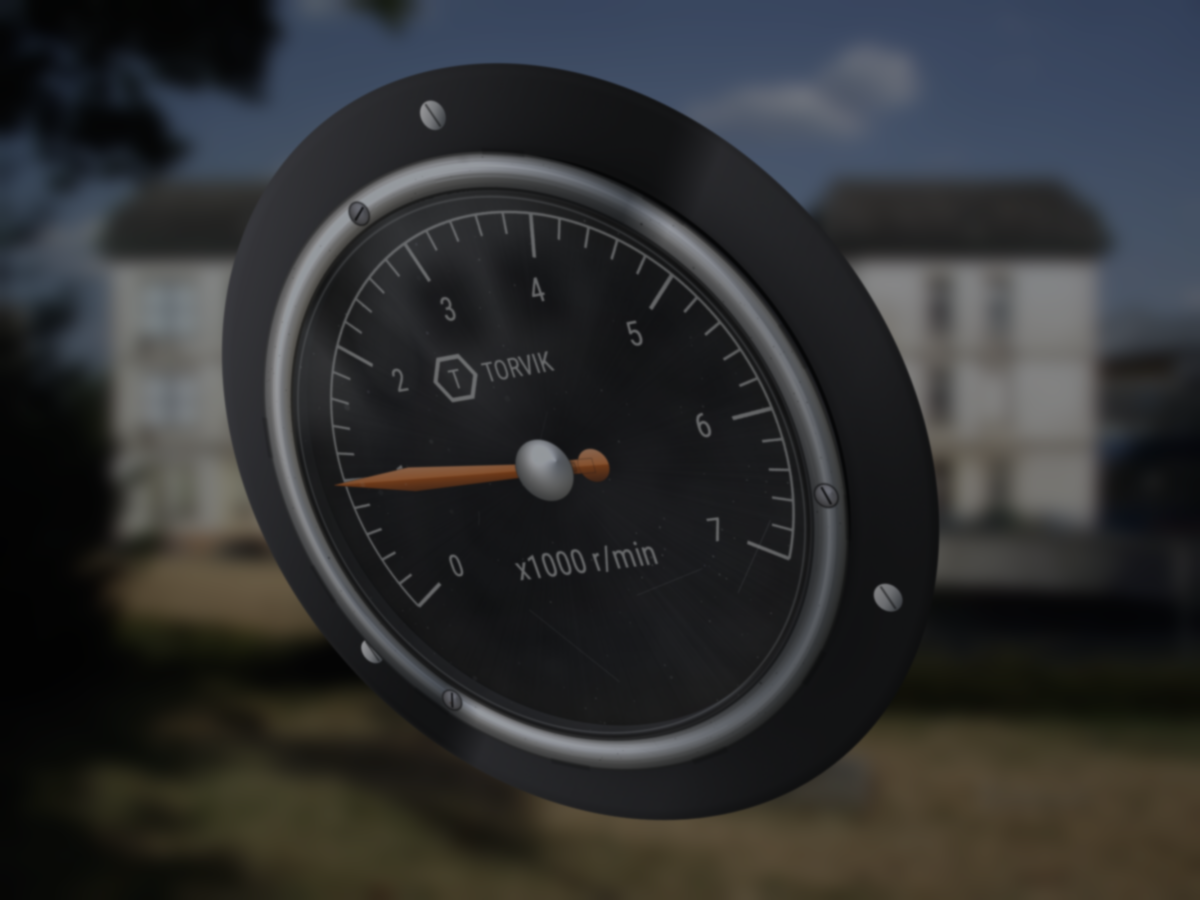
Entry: 1000 rpm
